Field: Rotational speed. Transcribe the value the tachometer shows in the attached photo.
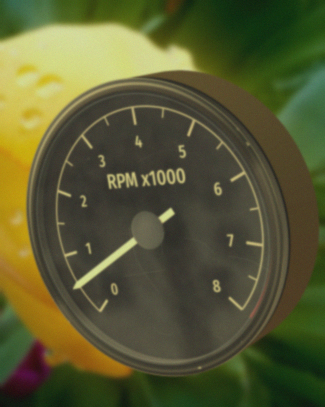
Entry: 500 rpm
